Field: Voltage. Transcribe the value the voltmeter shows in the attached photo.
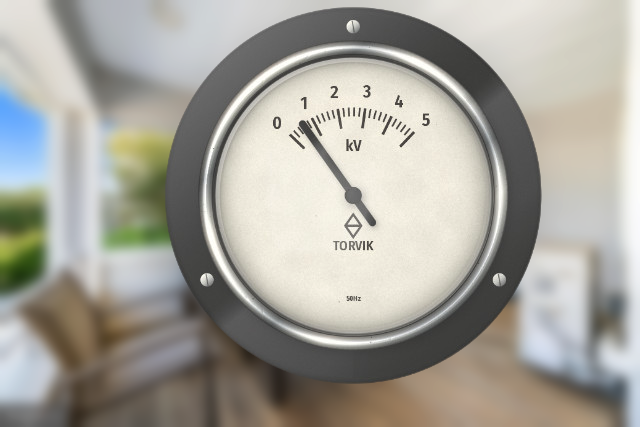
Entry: 0.6 kV
